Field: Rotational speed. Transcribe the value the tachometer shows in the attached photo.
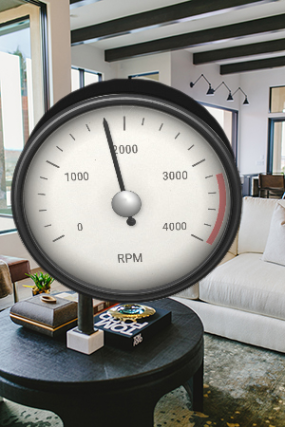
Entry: 1800 rpm
